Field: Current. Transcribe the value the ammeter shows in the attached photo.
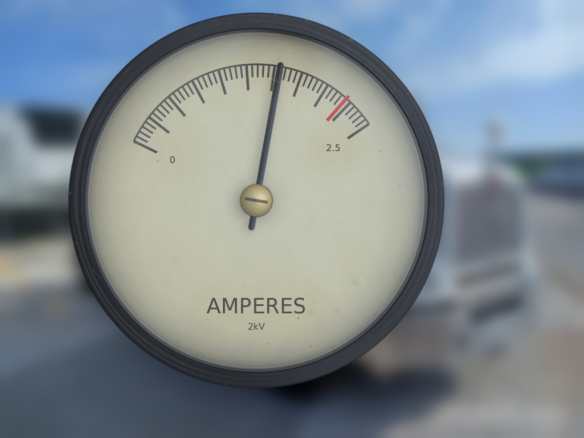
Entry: 1.55 A
